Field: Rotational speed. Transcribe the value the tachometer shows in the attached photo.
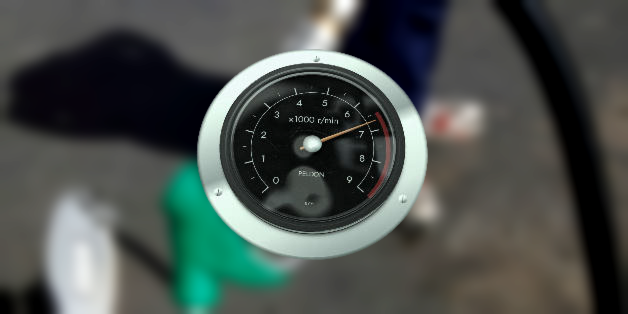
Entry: 6750 rpm
